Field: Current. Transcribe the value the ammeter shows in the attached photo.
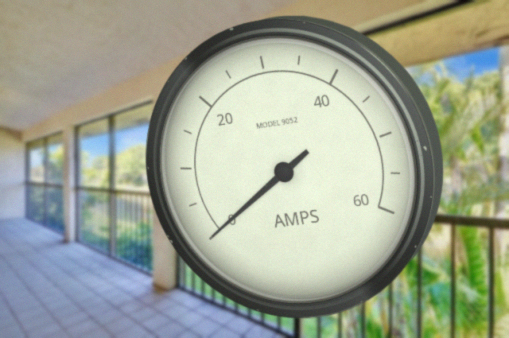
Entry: 0 A
